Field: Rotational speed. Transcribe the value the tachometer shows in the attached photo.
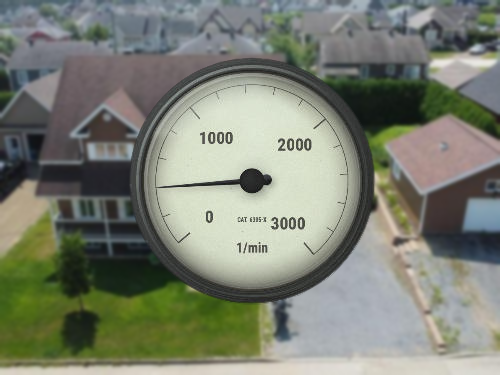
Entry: 400 rpm
